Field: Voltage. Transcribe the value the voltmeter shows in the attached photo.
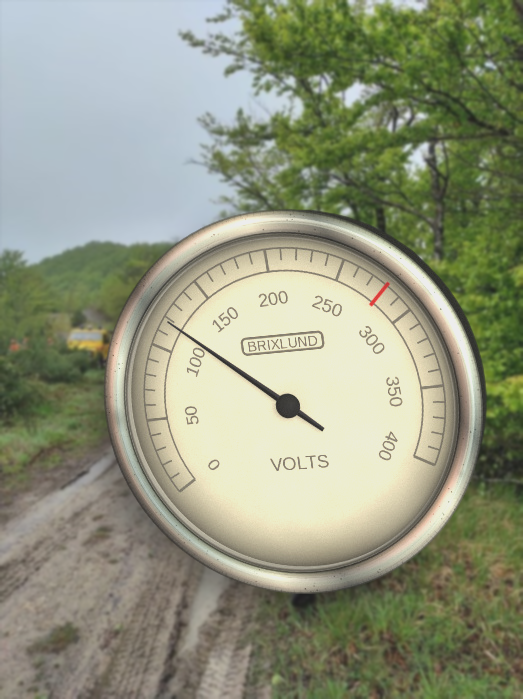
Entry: 120 V
